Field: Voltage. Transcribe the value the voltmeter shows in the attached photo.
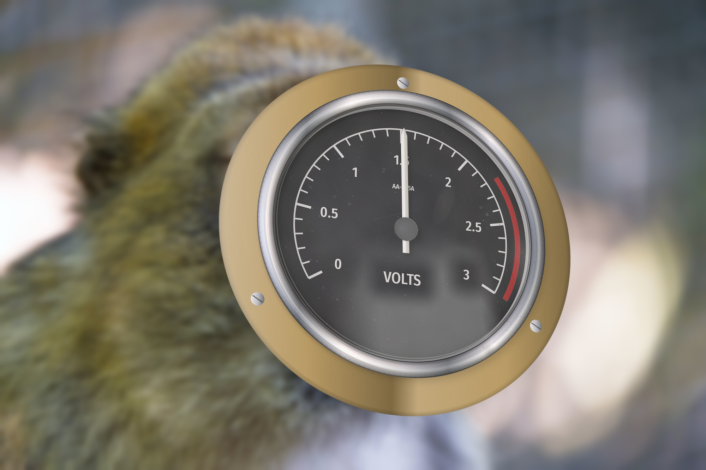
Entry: 1.5 V
